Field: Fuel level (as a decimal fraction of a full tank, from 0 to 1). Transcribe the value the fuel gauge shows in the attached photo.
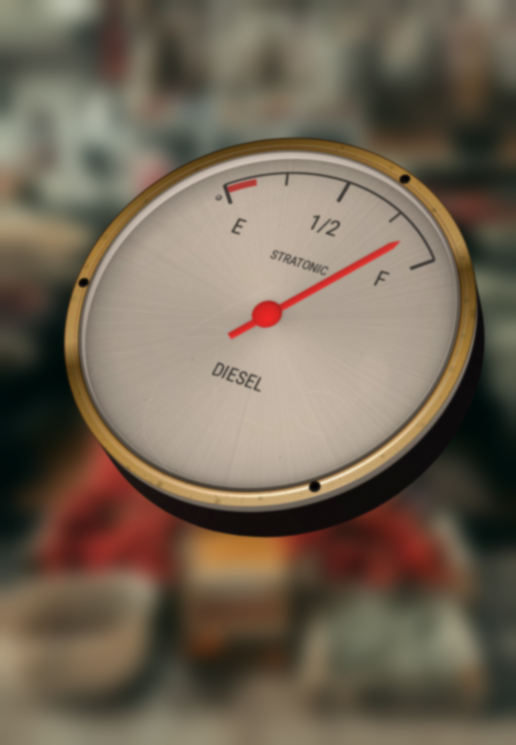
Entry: 0.875
